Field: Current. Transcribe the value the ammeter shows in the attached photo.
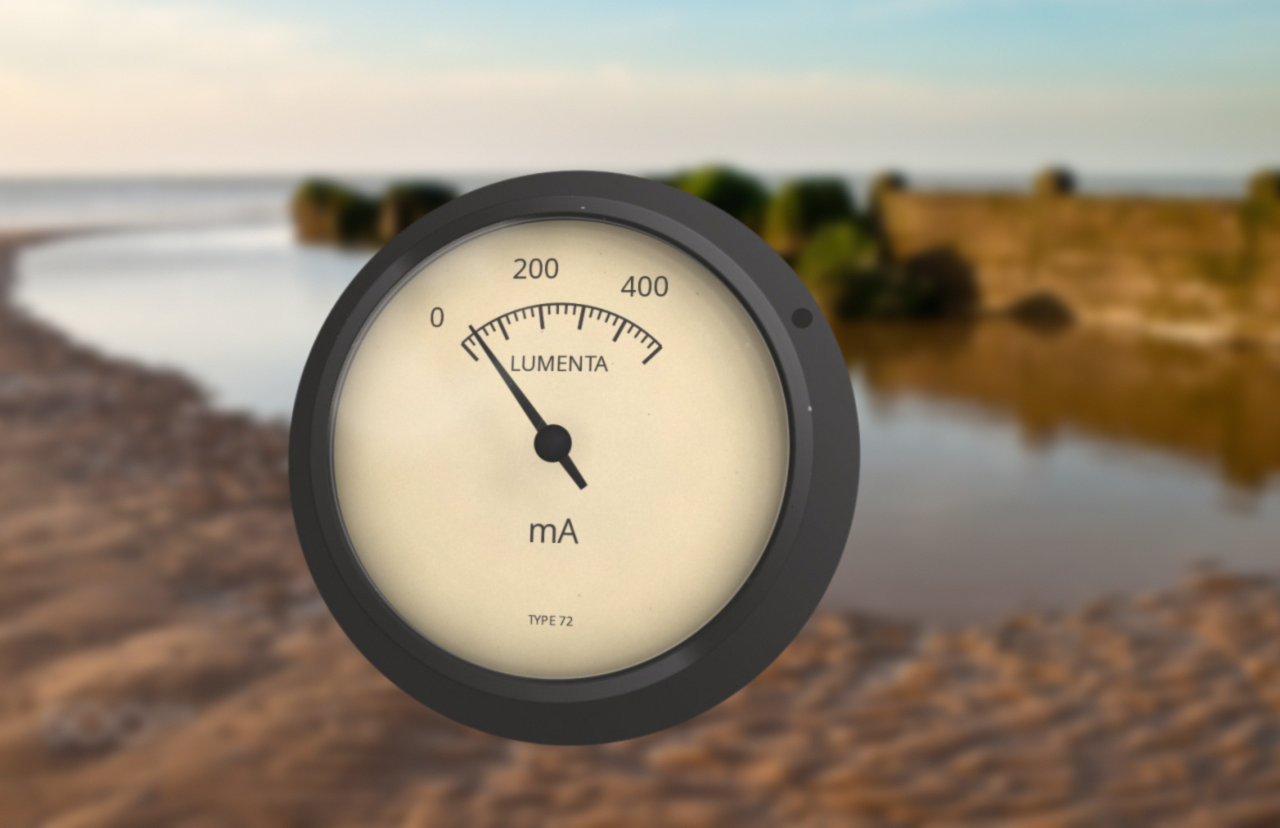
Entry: 40 mA
